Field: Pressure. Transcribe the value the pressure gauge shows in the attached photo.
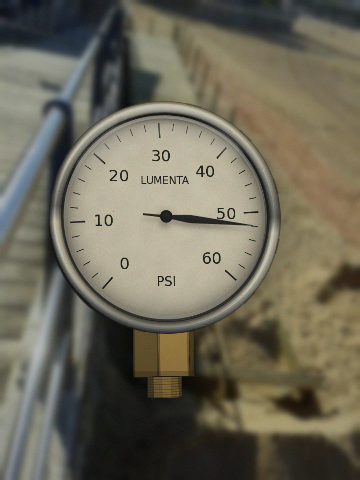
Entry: 52 psi
